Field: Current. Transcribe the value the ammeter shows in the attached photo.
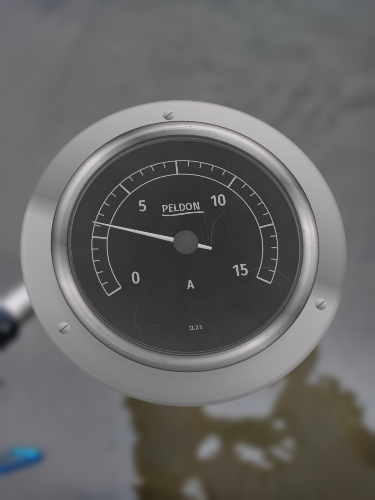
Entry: 3 A
